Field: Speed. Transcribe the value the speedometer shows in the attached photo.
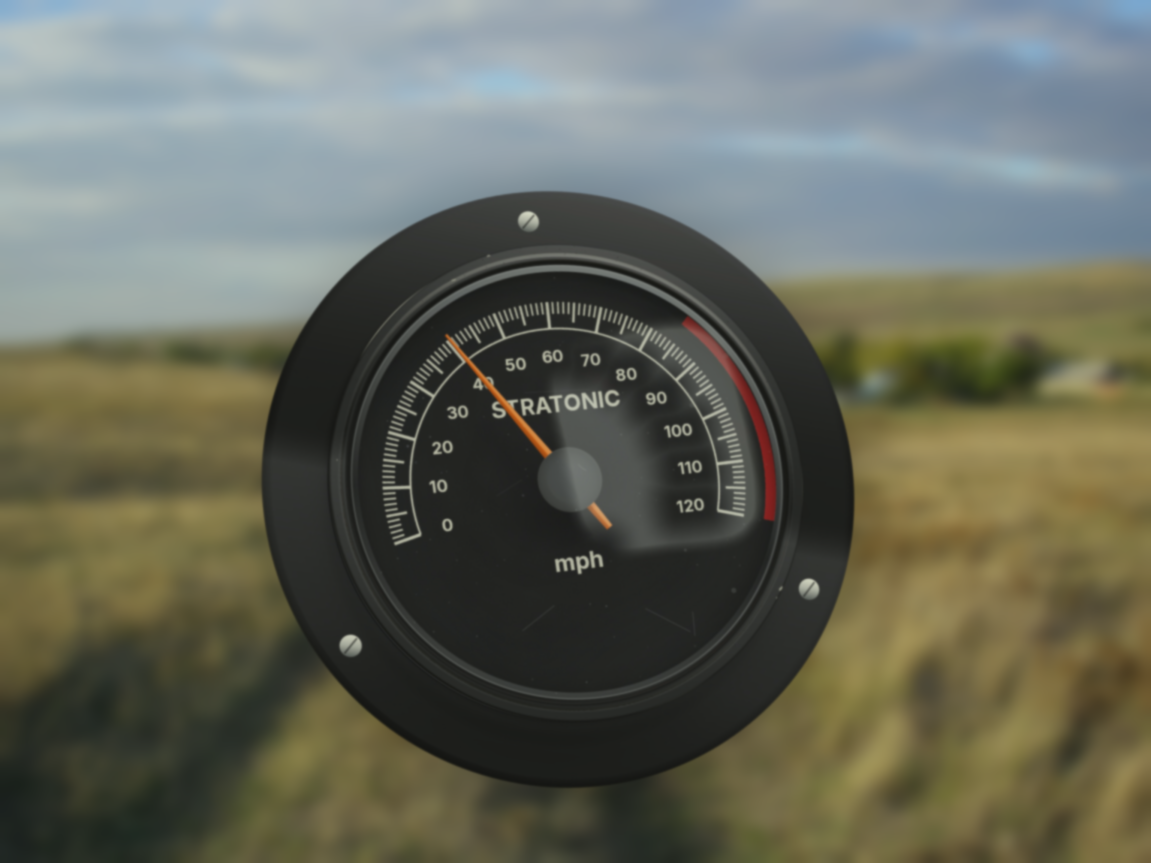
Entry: 40 mph
